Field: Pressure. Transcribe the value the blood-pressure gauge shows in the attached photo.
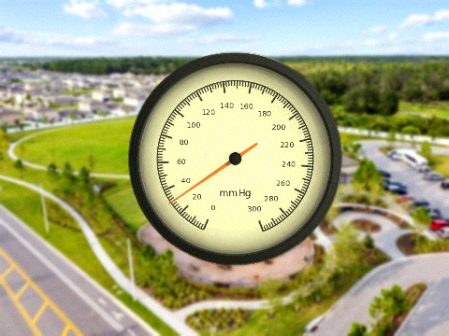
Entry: 30 mmHg
